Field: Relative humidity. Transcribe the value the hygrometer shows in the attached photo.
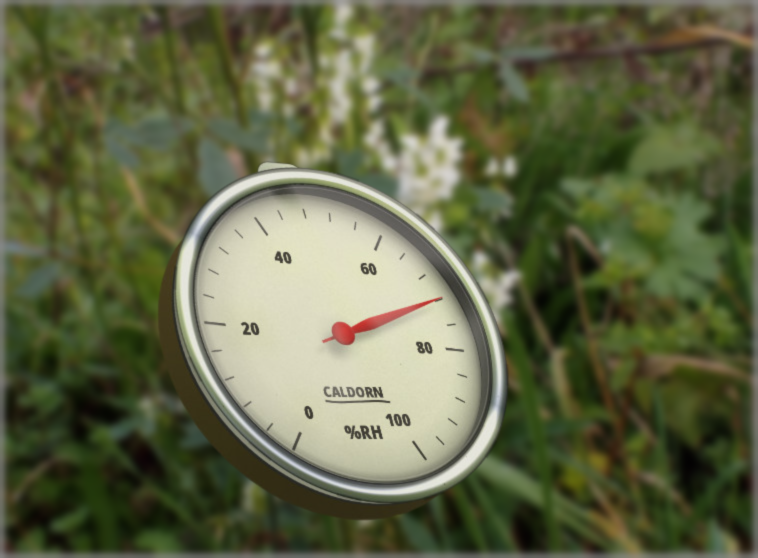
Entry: 72 %
